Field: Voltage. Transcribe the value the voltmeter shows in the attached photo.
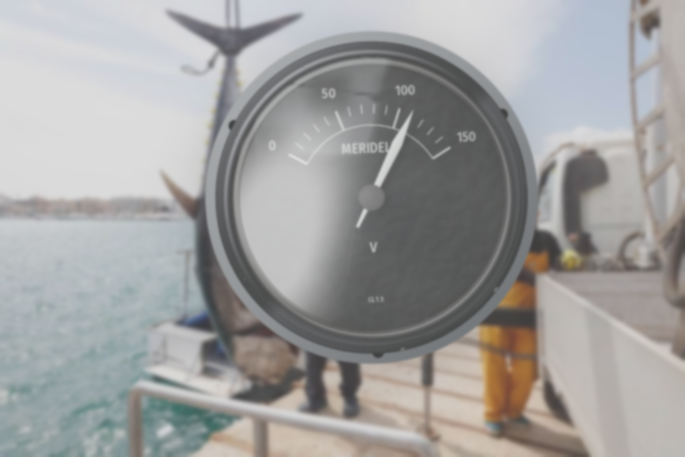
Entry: 110 V
